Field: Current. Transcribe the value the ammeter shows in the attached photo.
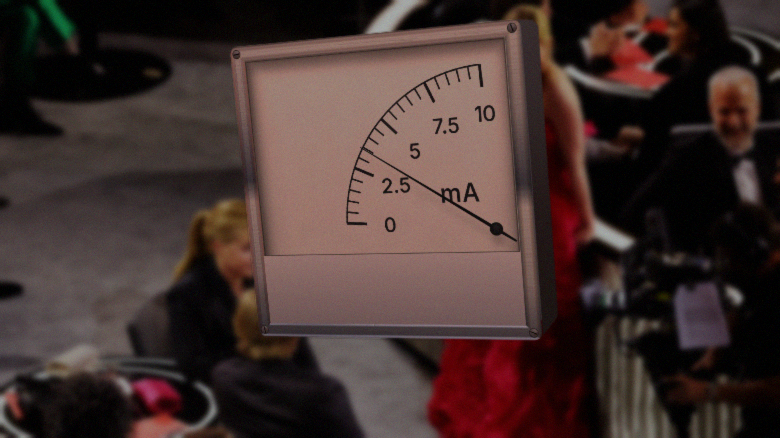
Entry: 3.5 mA
